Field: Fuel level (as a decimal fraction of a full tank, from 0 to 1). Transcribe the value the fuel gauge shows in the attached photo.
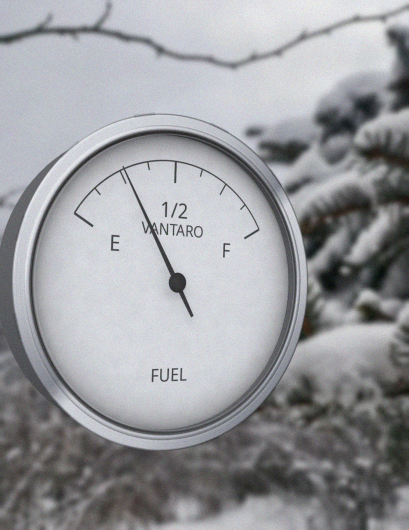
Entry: 0.25
